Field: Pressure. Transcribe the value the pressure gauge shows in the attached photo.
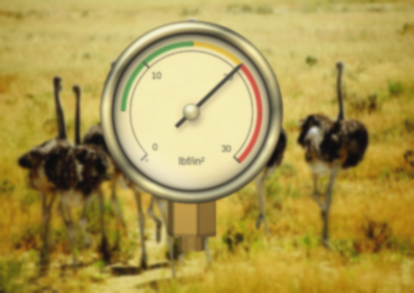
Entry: 20 psi
